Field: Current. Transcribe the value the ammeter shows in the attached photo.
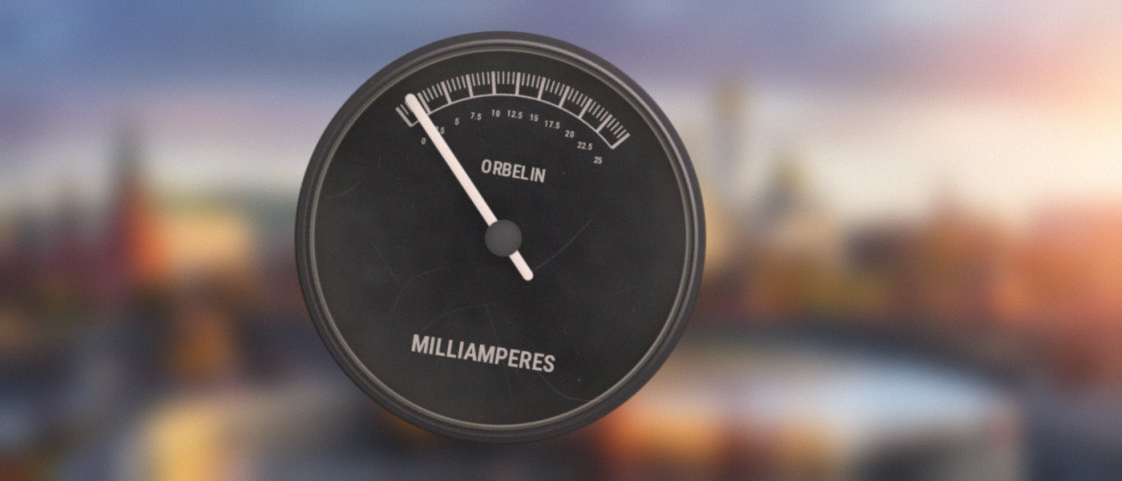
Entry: 1.5 mA
